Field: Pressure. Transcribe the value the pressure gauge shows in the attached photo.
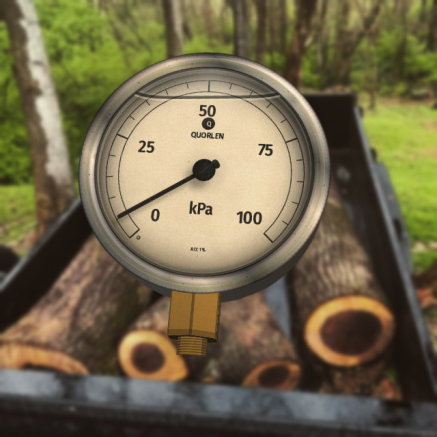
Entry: 5 kPa
